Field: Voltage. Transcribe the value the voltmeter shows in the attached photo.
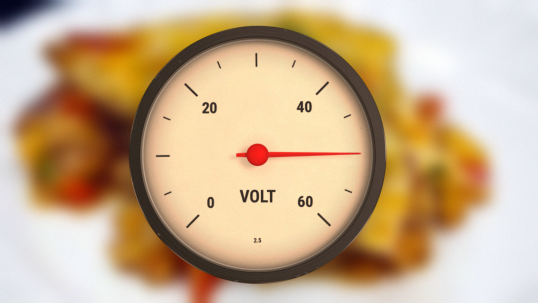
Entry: 50 V
